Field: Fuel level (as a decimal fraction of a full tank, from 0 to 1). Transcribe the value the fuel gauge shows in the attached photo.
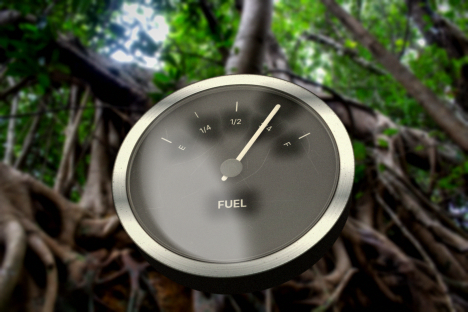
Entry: 0.75
